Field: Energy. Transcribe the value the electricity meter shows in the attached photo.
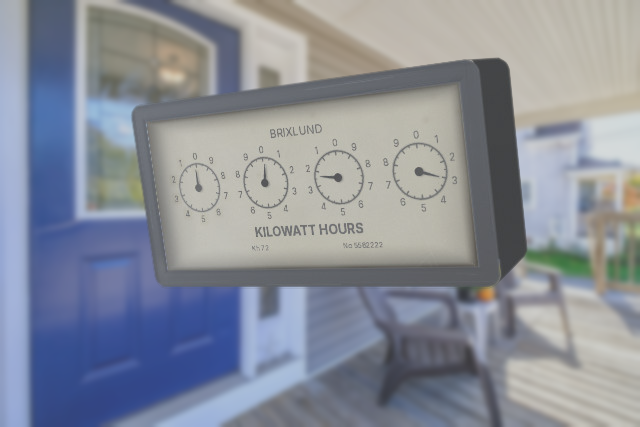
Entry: 23 kWh
